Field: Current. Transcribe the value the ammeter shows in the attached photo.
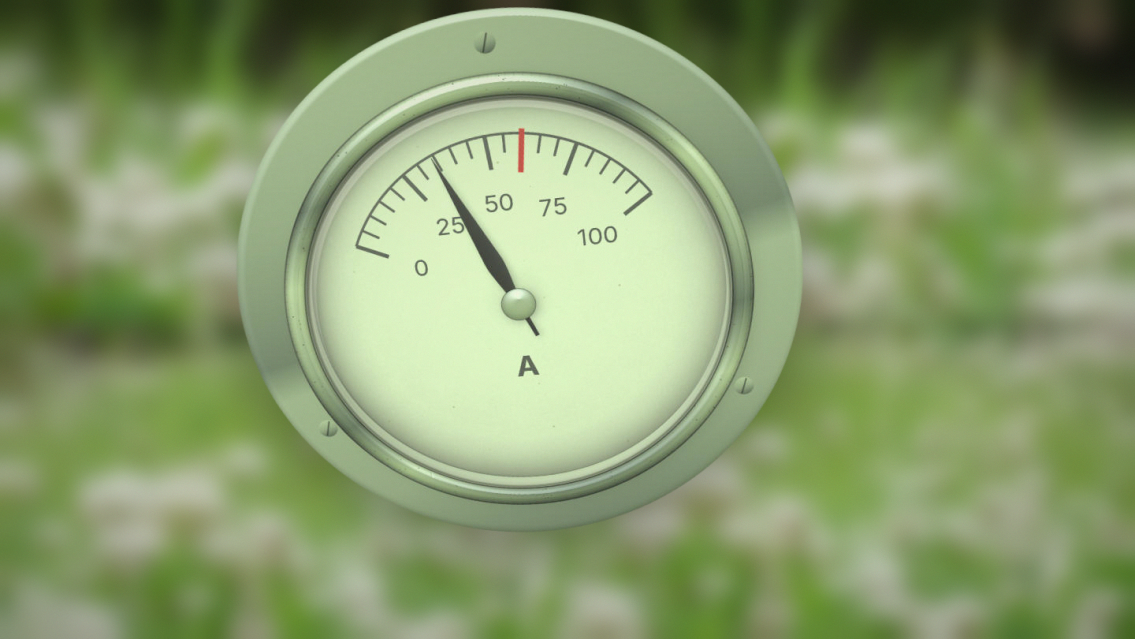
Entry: 35 A
